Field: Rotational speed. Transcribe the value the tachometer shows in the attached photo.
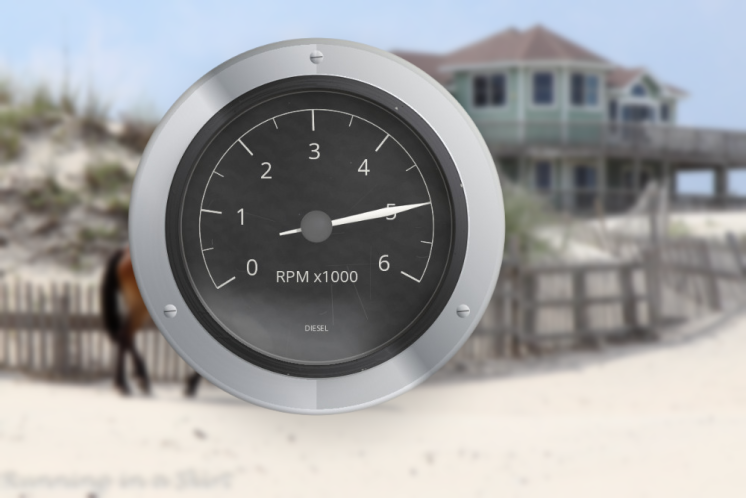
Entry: 5000 rpm
